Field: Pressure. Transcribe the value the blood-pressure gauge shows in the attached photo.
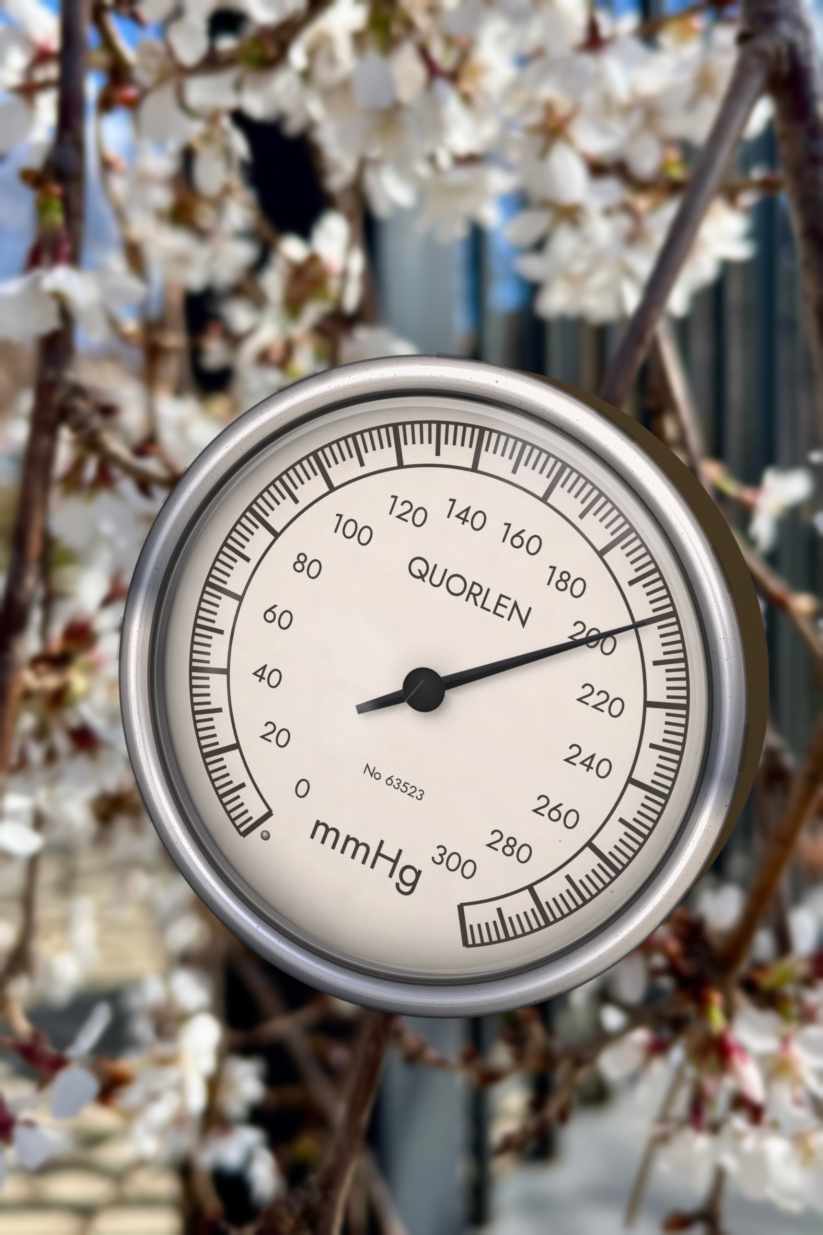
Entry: 200 mmHg
